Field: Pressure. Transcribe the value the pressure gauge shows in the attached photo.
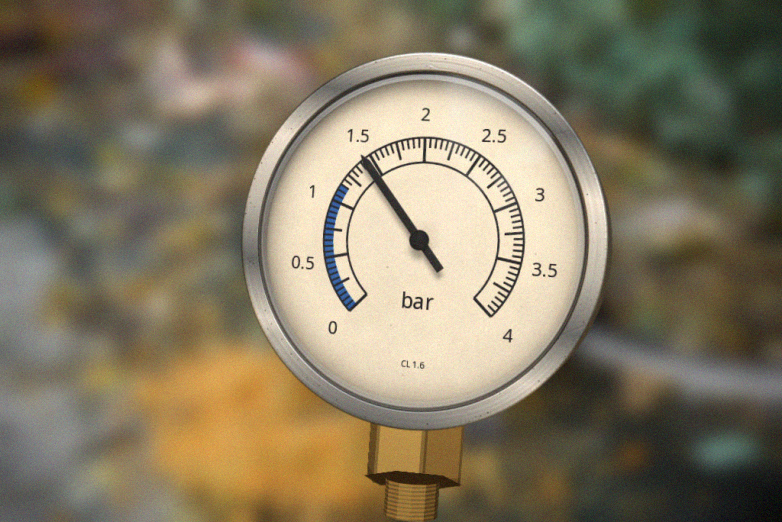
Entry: 1.45 bar
